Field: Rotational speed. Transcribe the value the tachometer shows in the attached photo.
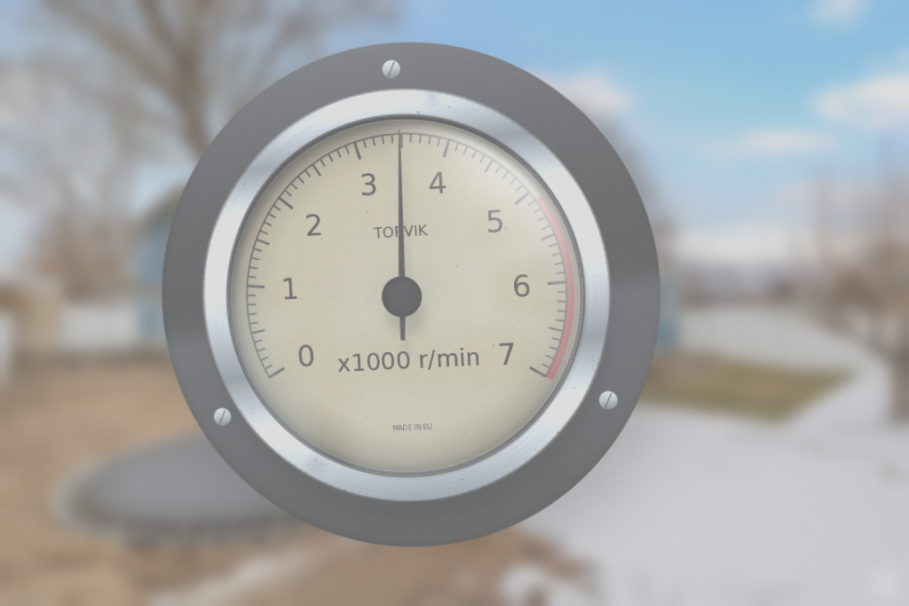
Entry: 3500 rpm
